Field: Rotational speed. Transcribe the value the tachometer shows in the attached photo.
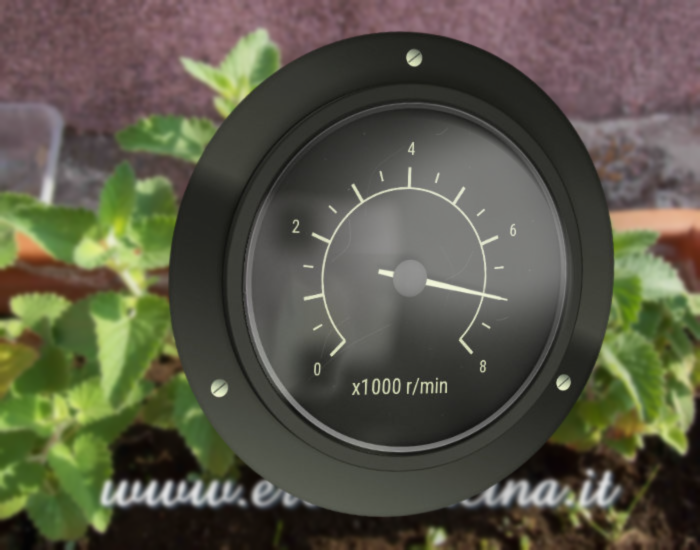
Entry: 7000 rpm
